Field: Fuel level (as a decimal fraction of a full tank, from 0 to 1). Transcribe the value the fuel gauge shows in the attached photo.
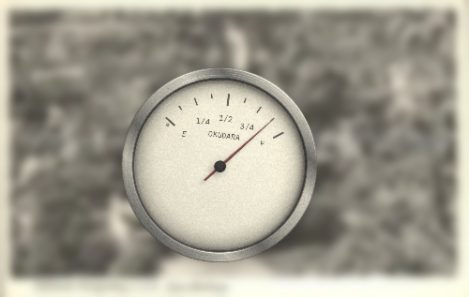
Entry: 0.875
